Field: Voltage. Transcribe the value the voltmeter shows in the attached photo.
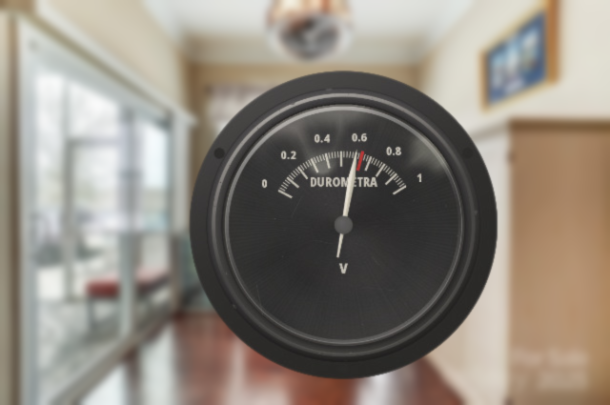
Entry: 0.6 V
